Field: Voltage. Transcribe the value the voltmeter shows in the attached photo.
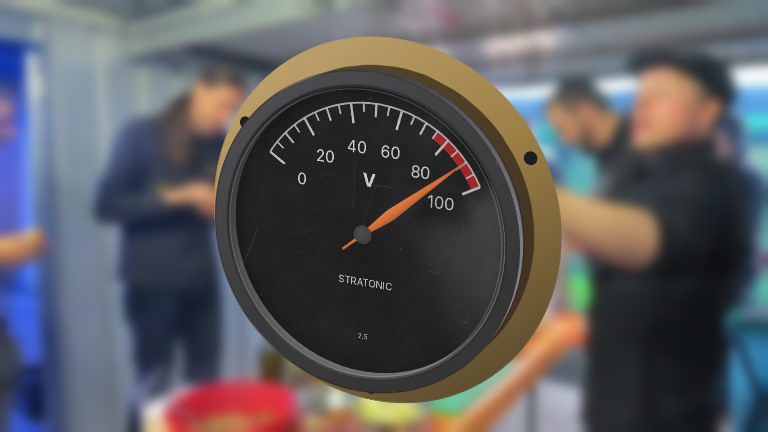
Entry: 90 V
